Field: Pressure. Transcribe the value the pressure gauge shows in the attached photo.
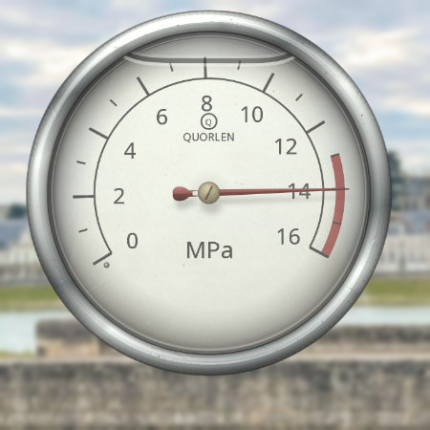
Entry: 14 MPa
